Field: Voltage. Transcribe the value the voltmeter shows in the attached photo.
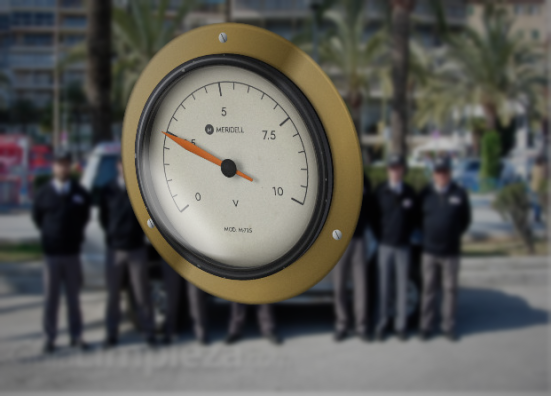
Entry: 2.5 V
